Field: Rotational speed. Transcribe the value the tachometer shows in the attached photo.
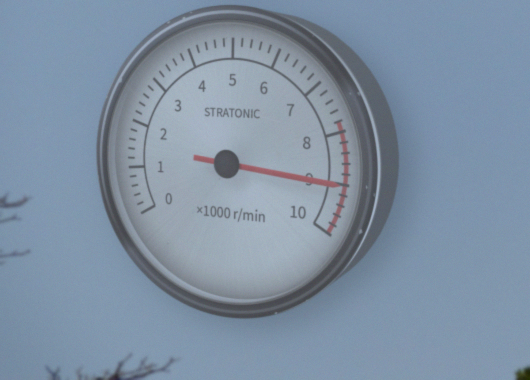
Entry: 9000 rpm
